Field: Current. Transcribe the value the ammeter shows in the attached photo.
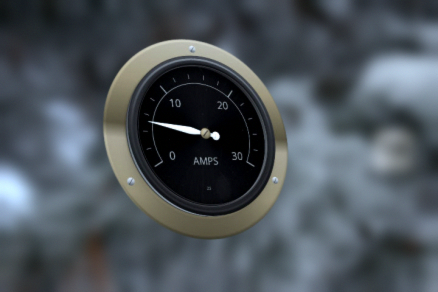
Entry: 5 A
